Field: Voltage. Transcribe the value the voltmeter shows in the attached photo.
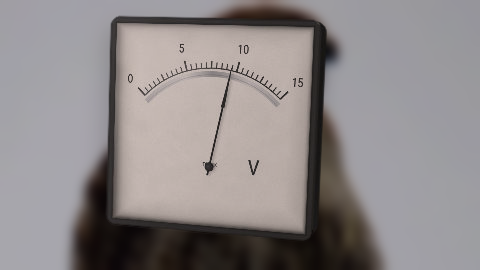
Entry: 9.5 V
